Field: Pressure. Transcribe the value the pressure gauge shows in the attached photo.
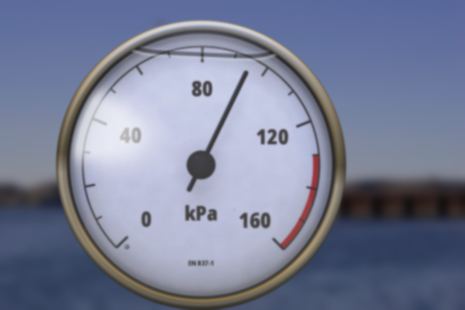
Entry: 95 kPa
